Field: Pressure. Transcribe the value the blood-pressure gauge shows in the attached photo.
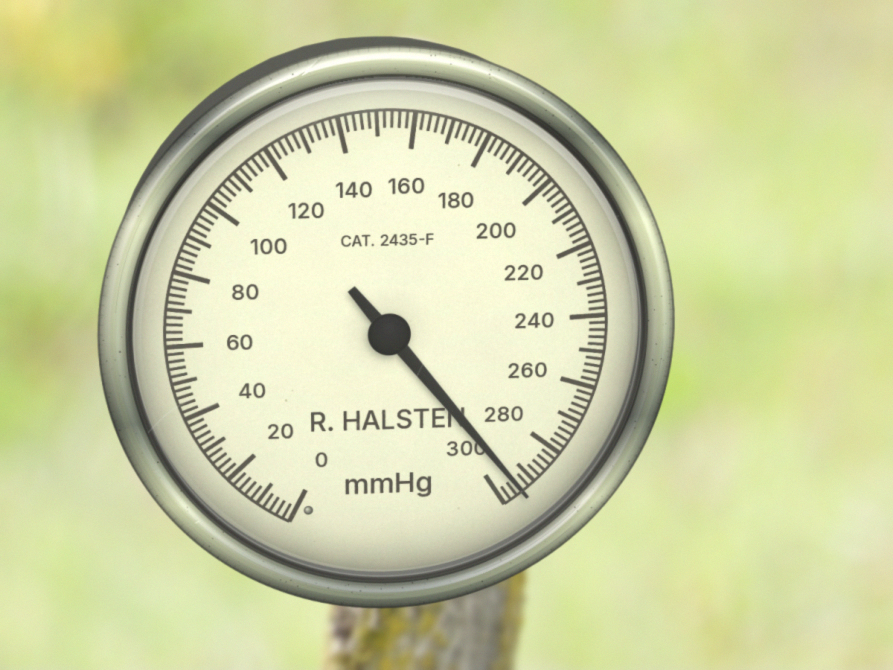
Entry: 294 mmHg
